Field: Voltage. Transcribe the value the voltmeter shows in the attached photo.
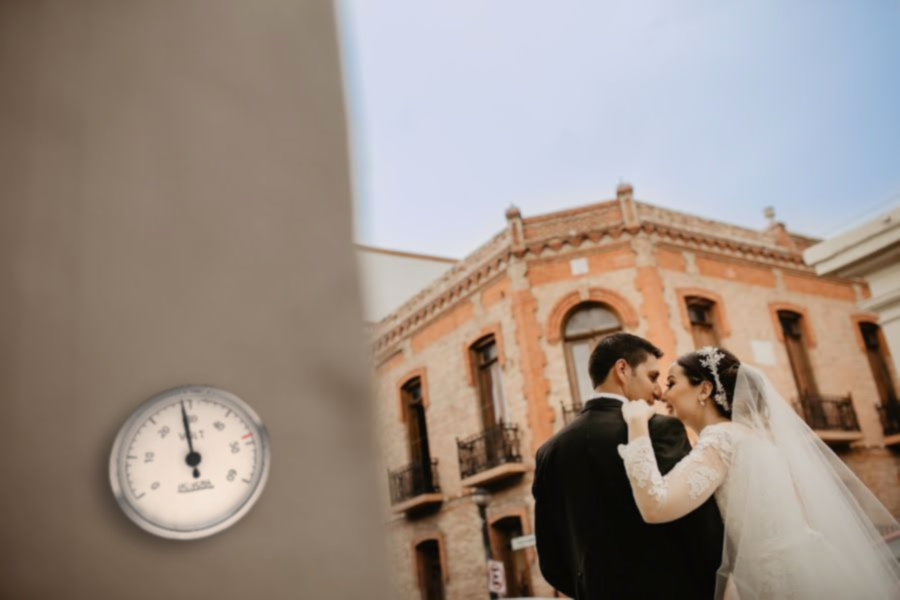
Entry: 28 V
